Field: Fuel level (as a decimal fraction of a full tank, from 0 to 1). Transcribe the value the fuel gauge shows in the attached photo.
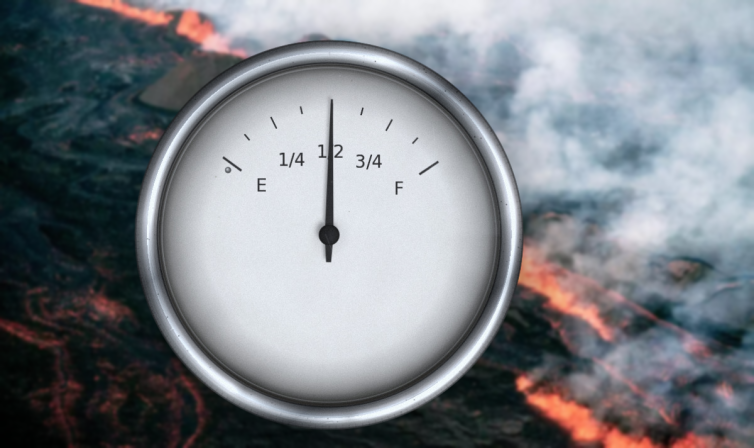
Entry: 0.5
